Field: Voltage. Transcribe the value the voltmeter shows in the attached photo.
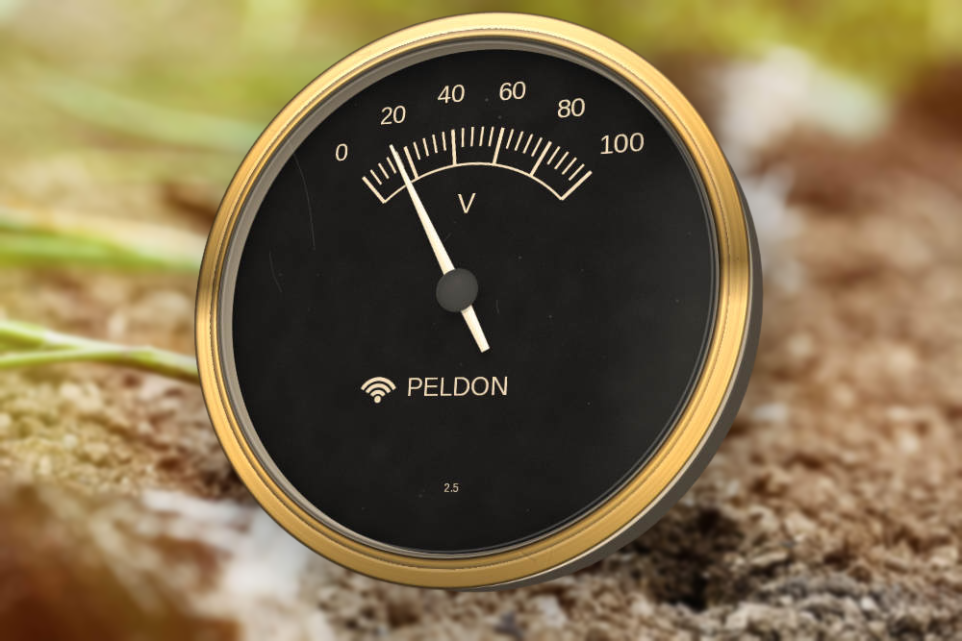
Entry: 16 V
